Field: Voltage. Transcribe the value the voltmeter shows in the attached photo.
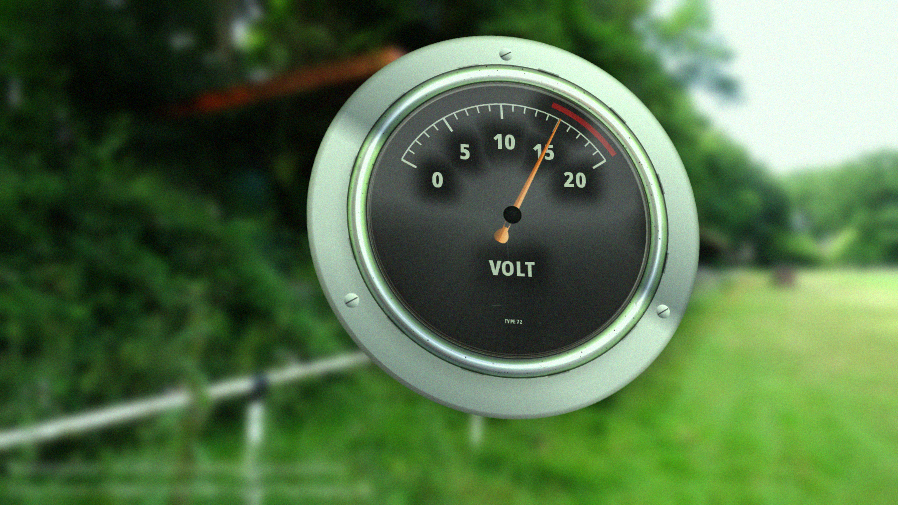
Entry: 15 V
